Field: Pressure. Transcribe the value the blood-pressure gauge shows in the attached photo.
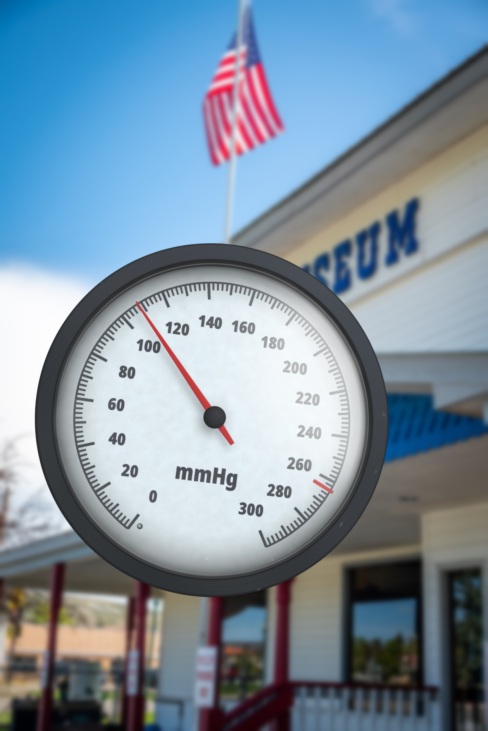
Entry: 108 mmHg
